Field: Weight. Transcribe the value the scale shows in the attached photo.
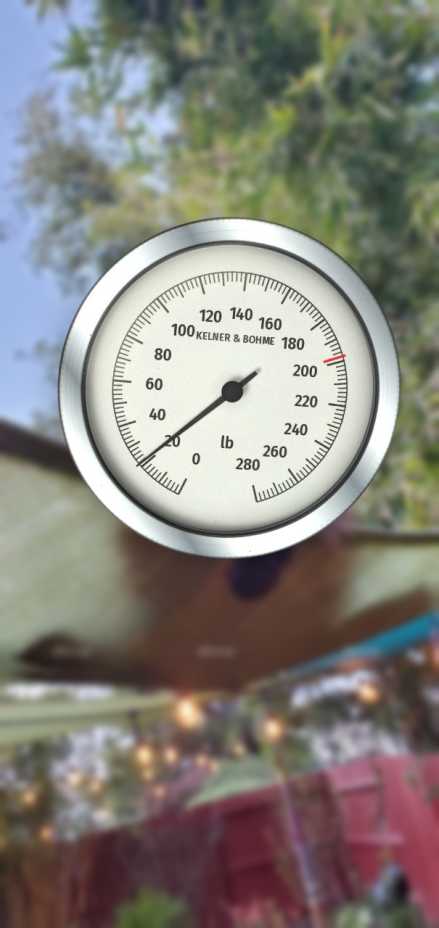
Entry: 22 lb
